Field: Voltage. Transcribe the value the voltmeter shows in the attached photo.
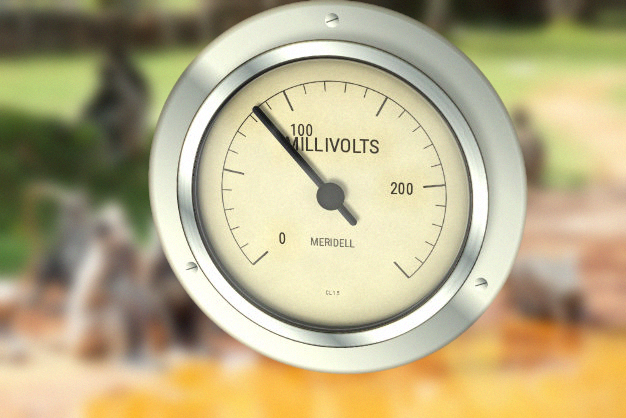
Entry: 85 mV
